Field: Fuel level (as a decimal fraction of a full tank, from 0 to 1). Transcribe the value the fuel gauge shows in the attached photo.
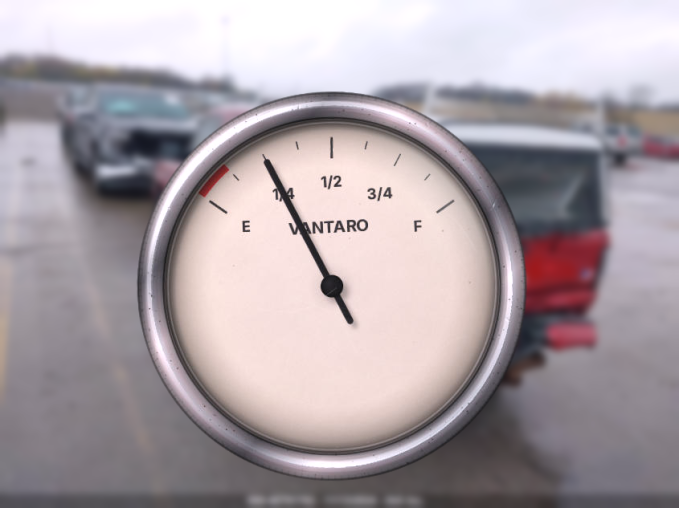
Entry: 0.25
